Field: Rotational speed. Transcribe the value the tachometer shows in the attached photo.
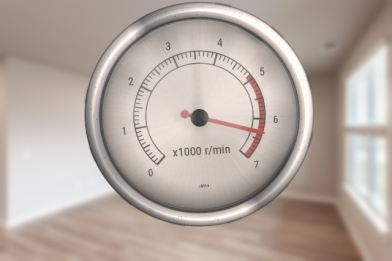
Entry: 6300 rpm
